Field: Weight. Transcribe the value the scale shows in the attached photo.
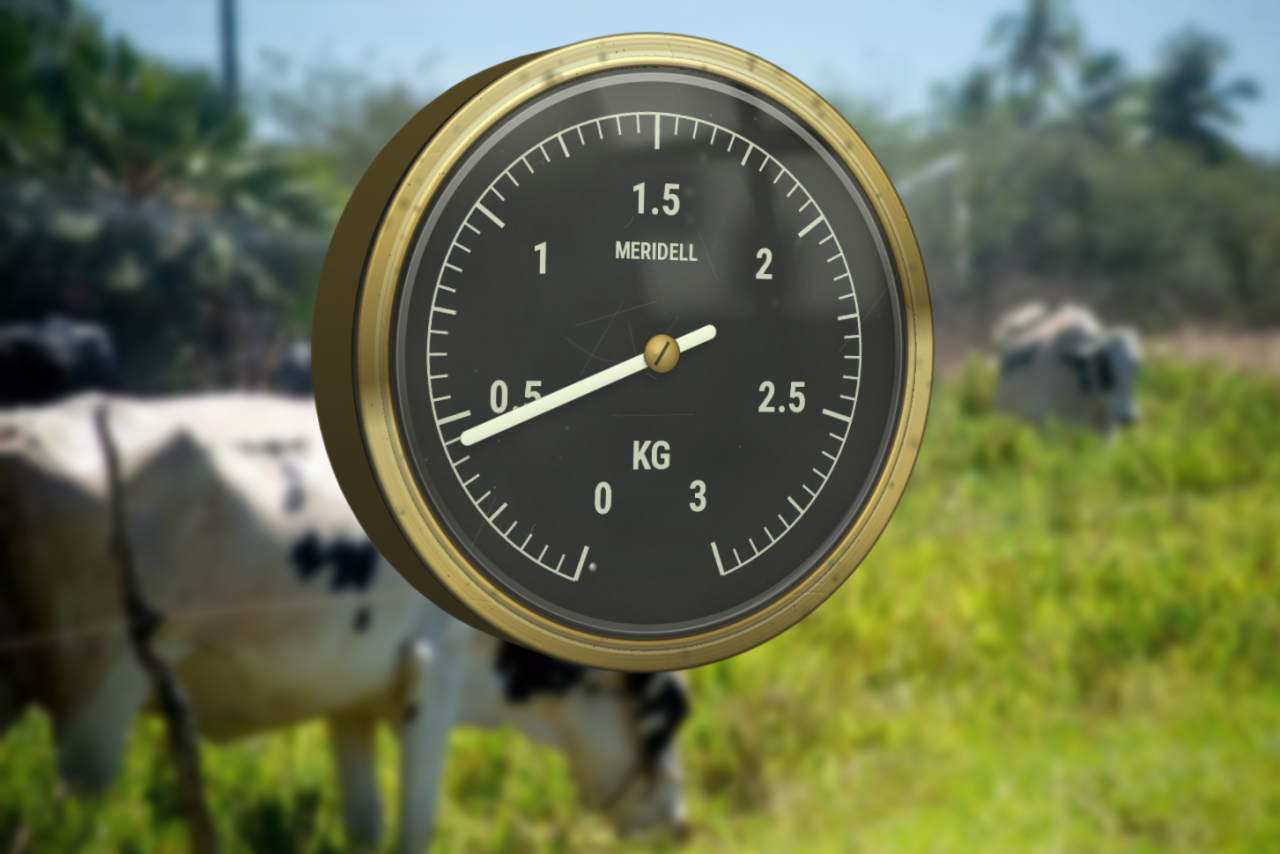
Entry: 0.45 kg
